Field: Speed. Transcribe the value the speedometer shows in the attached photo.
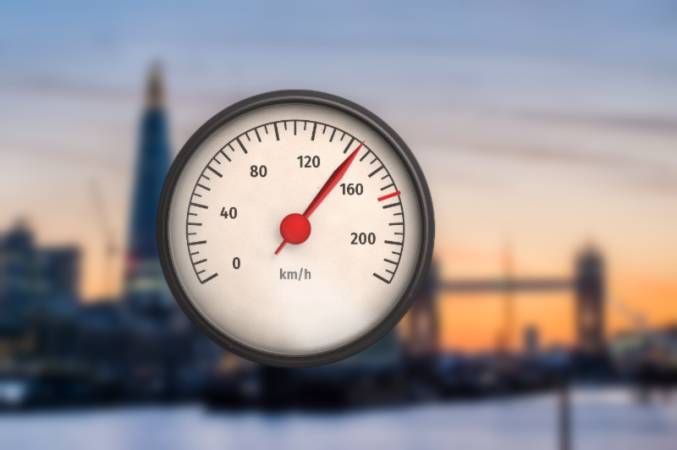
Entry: 145 km/h
